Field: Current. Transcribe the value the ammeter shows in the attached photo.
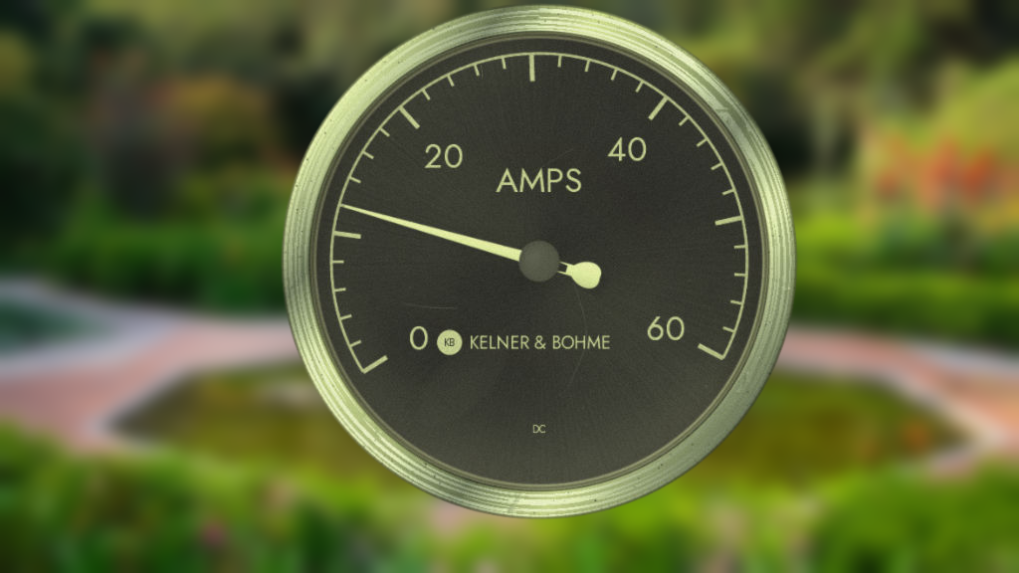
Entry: 12 A
